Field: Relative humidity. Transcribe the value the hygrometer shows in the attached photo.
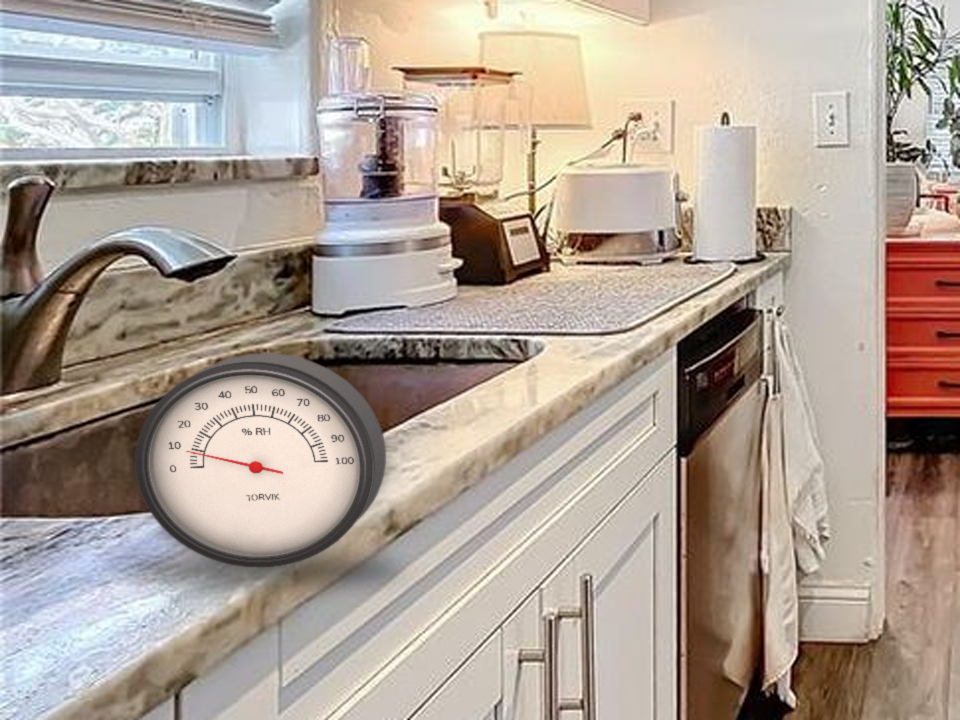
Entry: 10 %
